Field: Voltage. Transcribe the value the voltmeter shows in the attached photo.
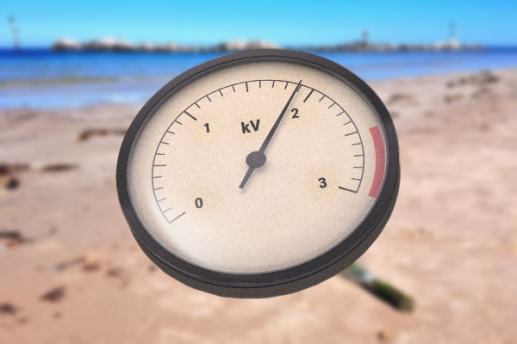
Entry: 1.9 kV
